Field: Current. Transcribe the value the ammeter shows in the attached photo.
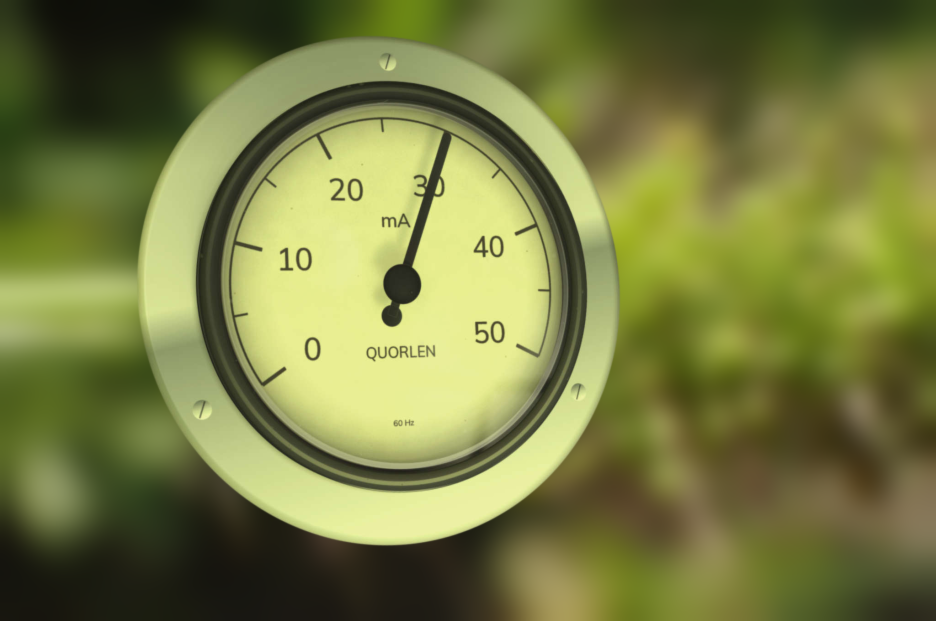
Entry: 30 mA
